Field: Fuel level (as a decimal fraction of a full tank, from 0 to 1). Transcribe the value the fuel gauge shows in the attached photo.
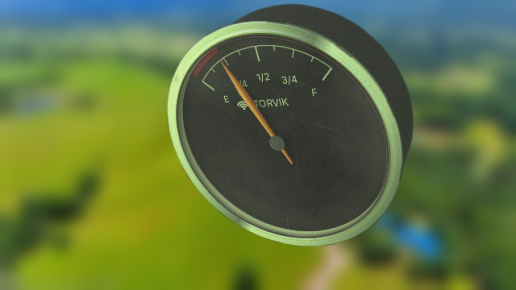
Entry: 0.25
